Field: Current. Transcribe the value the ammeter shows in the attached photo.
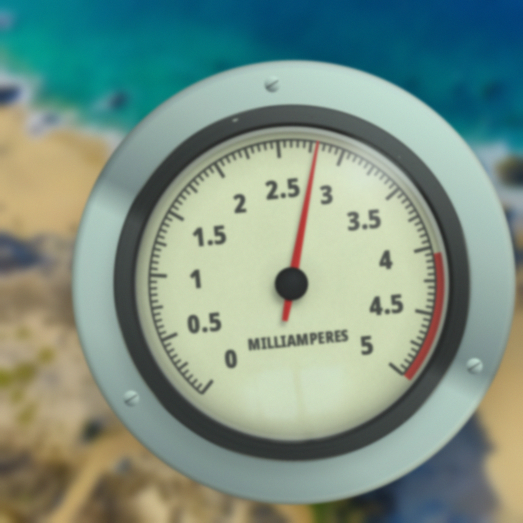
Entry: 2.8 mA
